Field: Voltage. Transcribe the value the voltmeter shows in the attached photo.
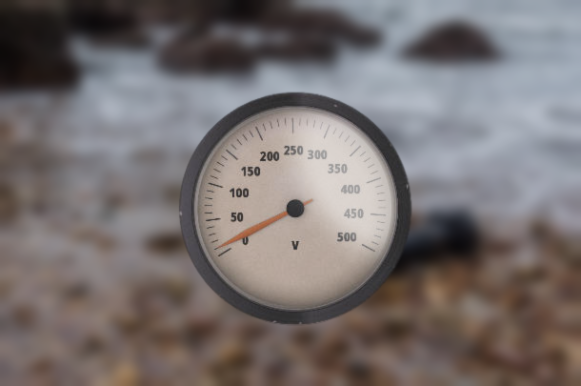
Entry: 10 V
